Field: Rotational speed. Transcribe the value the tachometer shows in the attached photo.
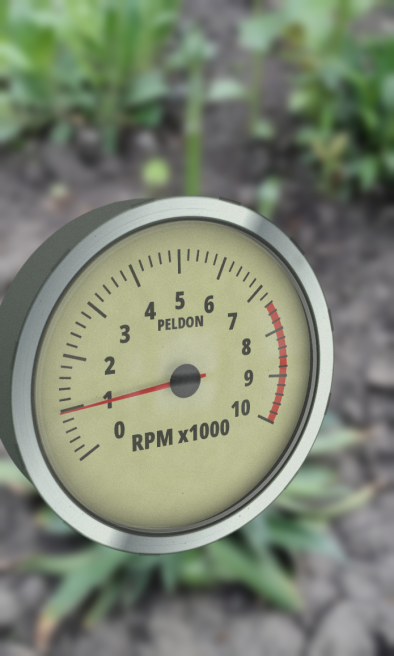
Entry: 1000 rpm
